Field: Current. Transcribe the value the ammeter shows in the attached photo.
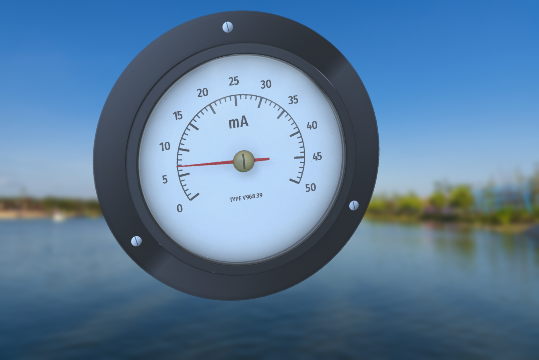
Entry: 7 mA
